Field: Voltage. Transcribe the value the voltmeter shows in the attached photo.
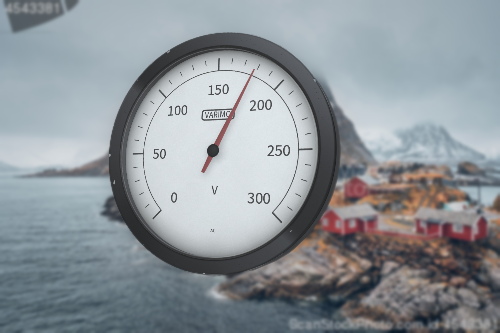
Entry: 180 V
